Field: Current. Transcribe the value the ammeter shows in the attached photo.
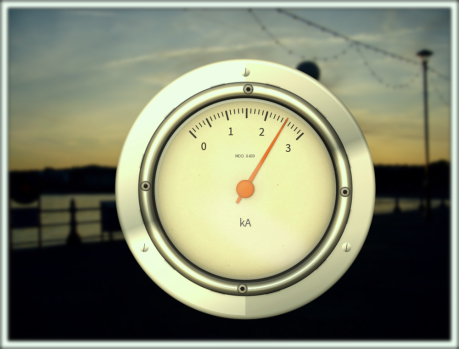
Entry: 2.5 kA
